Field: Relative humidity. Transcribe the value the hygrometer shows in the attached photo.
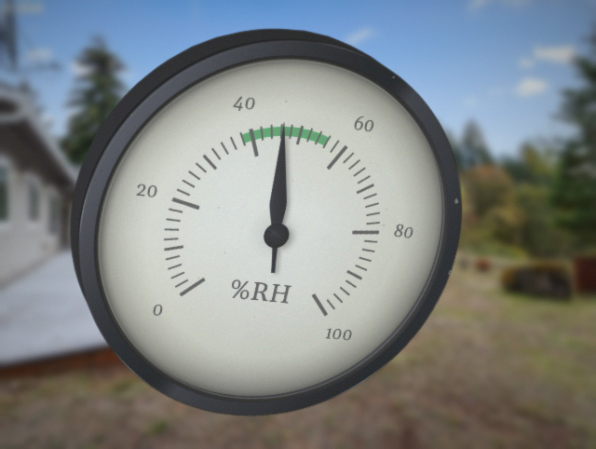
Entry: 46 %
